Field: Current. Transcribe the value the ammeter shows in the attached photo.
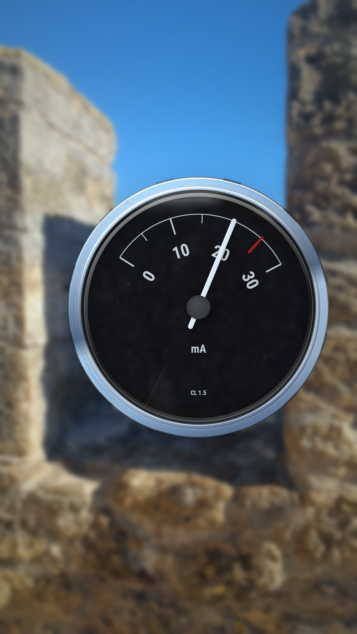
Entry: 20 mA
